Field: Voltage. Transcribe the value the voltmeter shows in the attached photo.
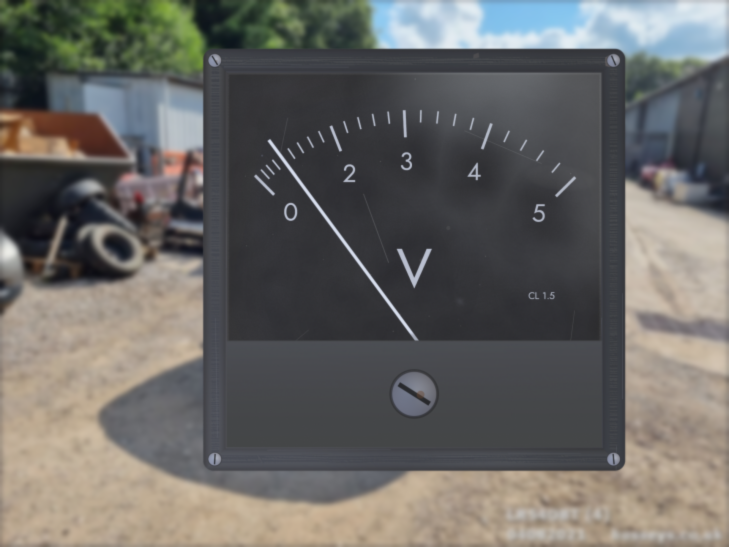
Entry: 1 V
